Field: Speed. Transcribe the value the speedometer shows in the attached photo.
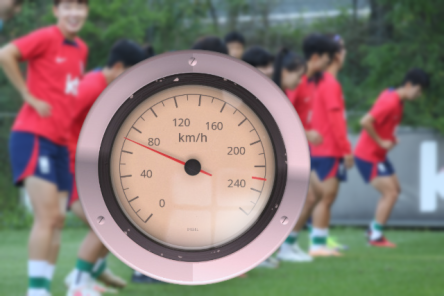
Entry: 70 km/h
